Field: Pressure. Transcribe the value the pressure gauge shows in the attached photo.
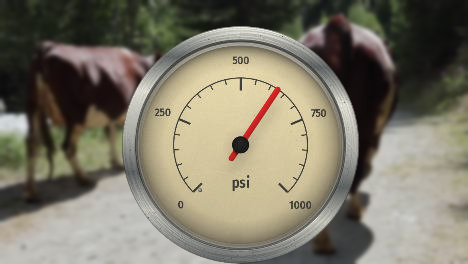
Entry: 625 psi
